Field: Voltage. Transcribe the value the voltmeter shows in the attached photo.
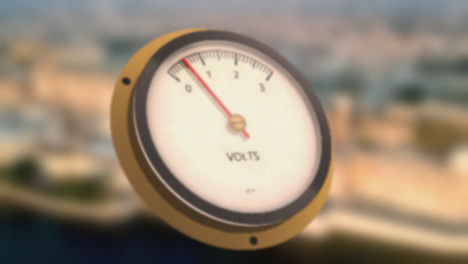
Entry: 0.5 V
